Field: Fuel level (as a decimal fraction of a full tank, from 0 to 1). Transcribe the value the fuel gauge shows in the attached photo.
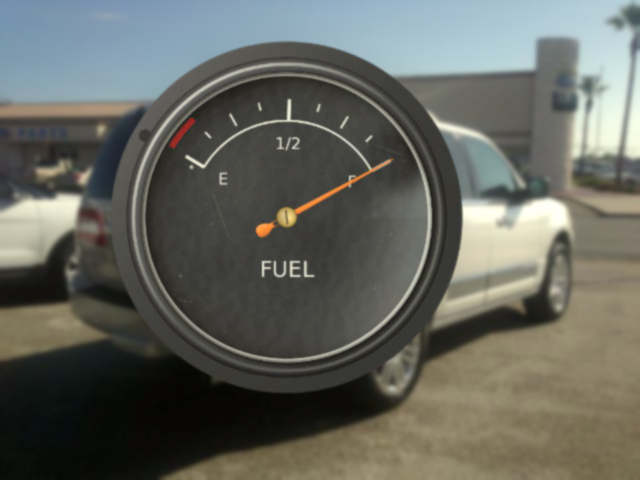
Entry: 1
